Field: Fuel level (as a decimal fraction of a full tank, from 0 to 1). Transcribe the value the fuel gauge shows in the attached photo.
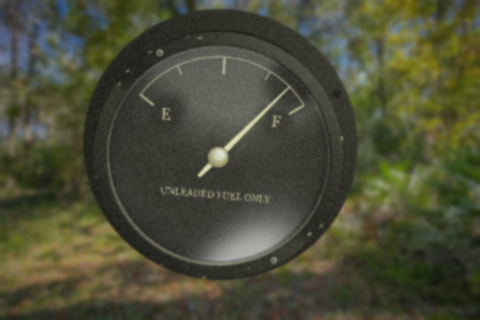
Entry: 0.875
